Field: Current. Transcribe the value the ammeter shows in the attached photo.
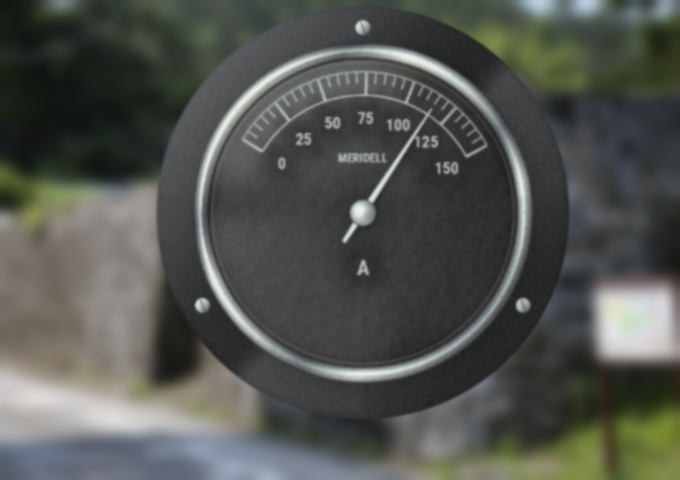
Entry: 115 A
